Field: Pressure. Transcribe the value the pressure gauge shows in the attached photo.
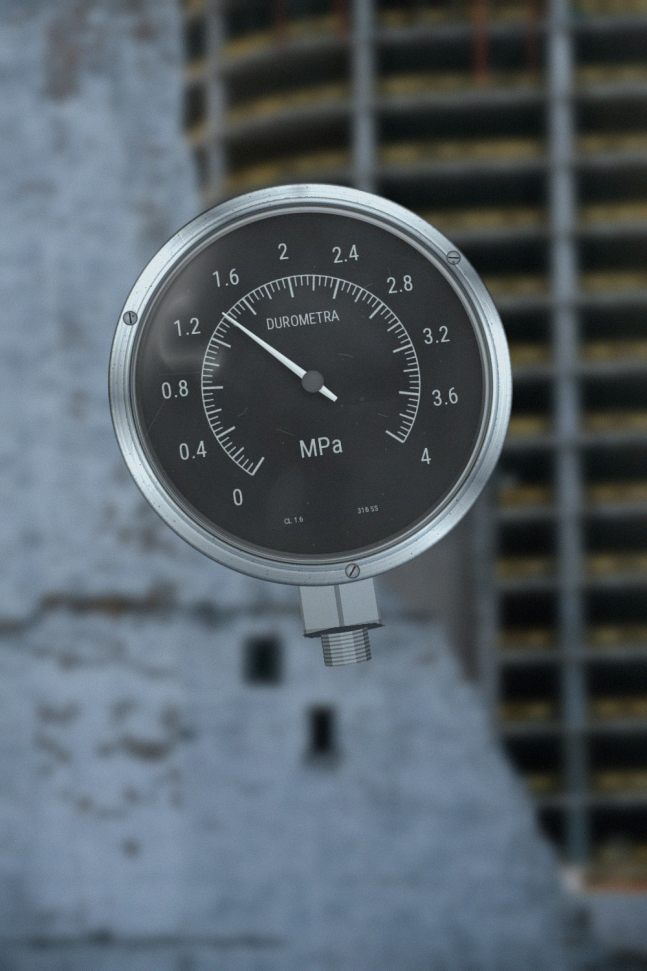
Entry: 1.4 MPa
